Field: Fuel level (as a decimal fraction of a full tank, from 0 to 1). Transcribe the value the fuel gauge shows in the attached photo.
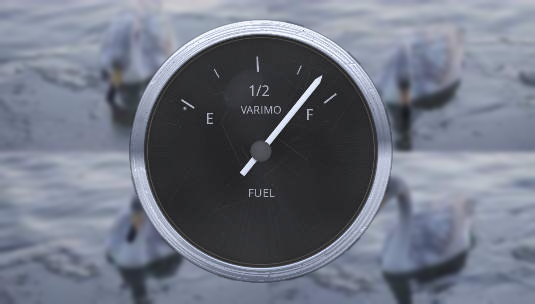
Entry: 0.875
